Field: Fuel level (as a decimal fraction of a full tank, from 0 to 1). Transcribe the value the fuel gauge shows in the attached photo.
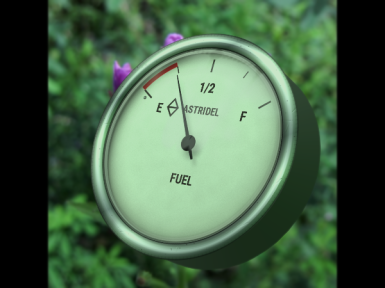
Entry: 0.25
